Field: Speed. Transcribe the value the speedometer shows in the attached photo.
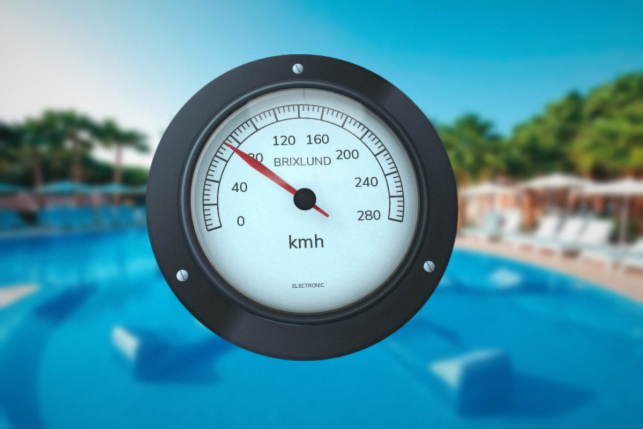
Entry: 72 km/h
